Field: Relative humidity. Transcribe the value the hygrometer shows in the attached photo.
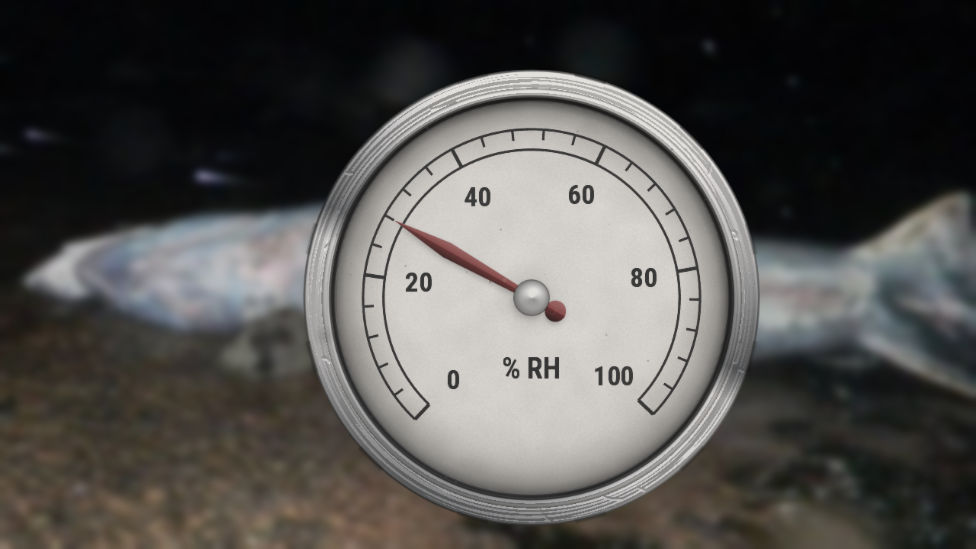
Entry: 28 %
